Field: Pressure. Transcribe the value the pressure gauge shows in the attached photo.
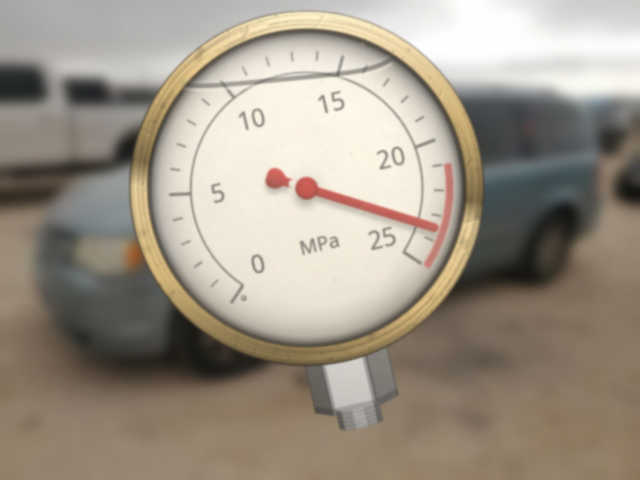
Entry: 23.5 MPa
